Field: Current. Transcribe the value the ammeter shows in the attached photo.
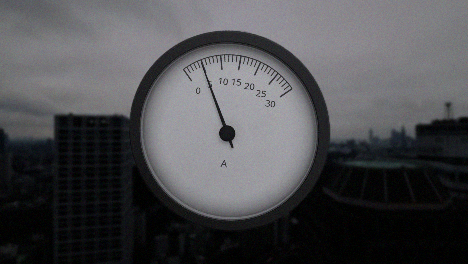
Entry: 5 A
